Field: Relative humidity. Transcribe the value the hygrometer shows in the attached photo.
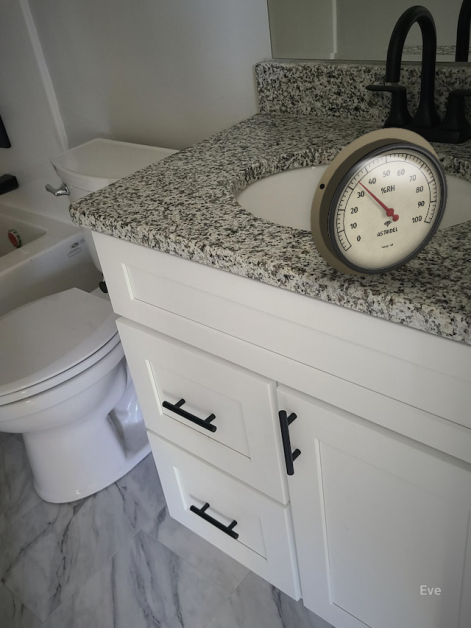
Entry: 34 %
